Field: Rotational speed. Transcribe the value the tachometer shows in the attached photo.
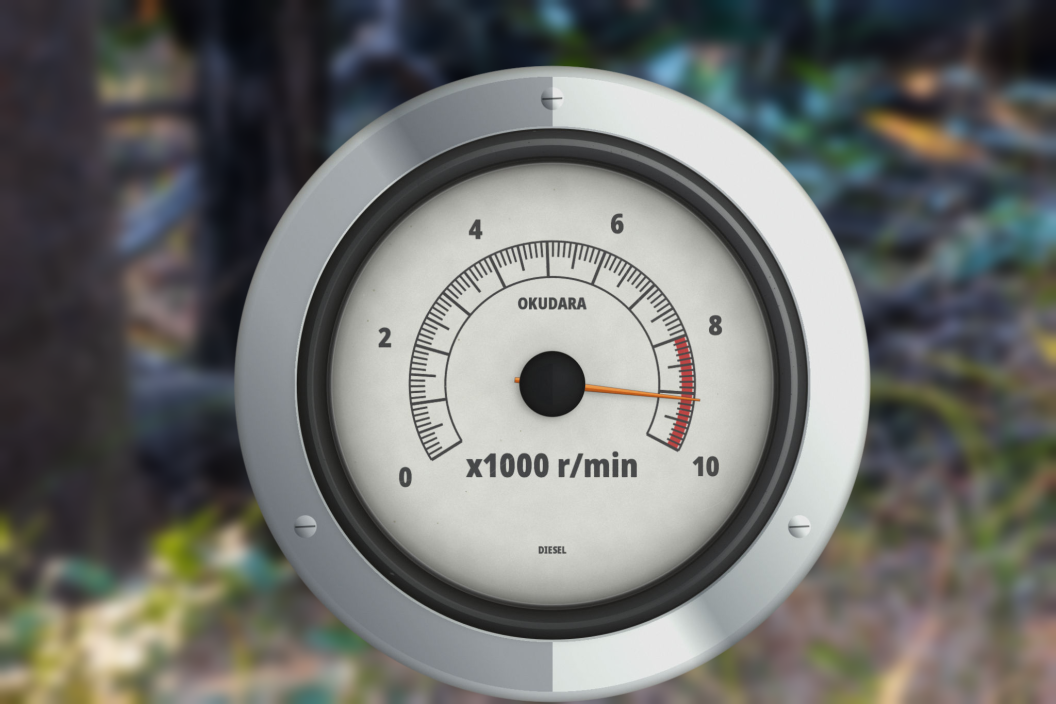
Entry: 9100 rpm
